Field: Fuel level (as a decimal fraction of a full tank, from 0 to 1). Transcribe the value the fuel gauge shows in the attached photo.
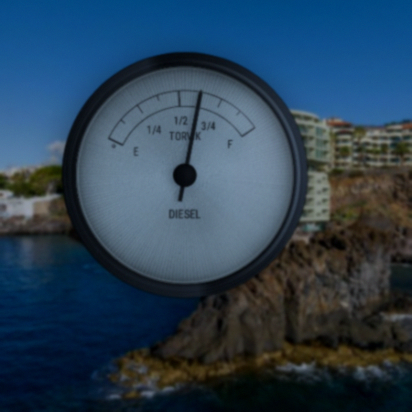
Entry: 0.625
